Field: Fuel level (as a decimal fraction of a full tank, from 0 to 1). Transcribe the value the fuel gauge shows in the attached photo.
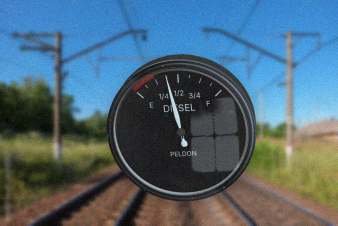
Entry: 0.375
